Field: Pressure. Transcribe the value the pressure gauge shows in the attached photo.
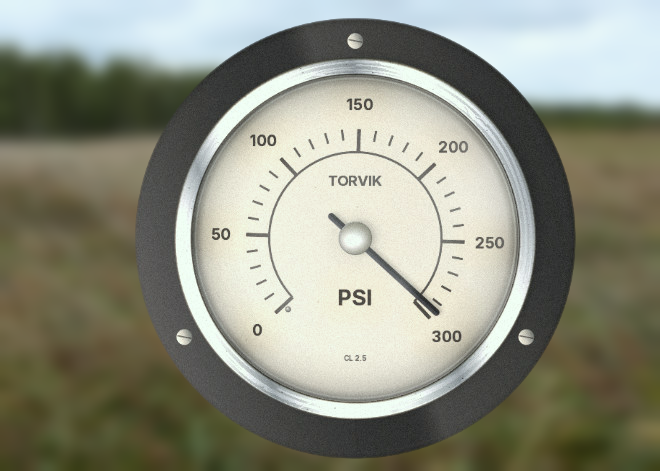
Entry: 295 psi
